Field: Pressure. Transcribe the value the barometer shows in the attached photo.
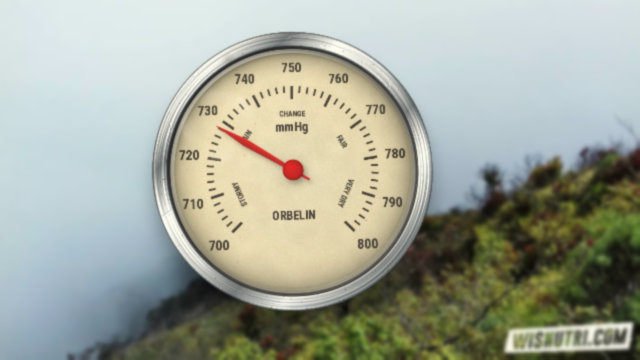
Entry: 728 mmHg
